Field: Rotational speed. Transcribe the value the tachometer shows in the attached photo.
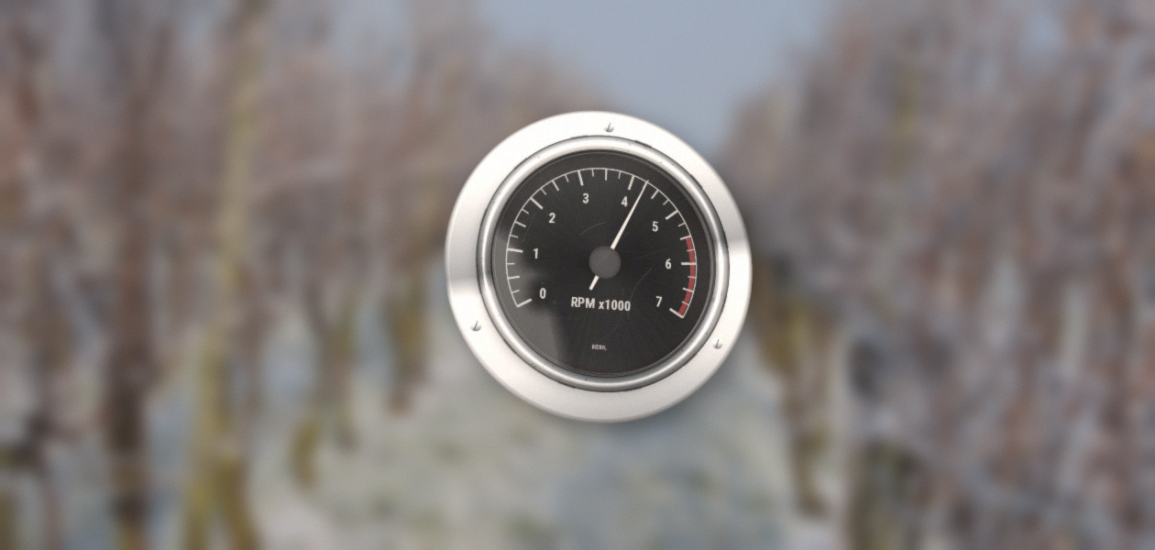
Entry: 4250 rpm
